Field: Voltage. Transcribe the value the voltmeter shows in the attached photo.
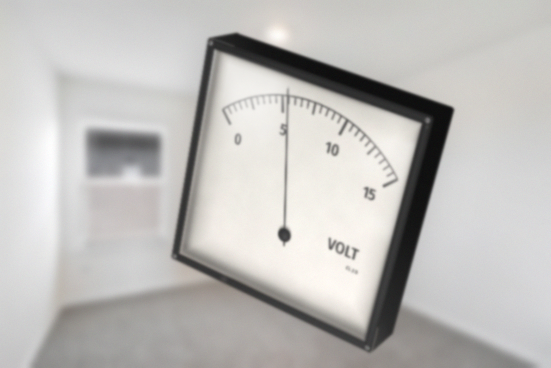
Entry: 5.5 V
